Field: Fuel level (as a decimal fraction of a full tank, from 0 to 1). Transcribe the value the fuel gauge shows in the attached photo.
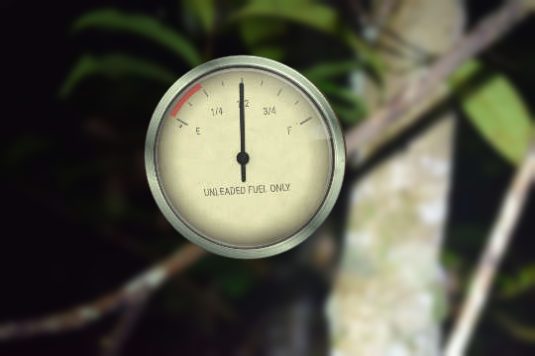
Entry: 0.5
